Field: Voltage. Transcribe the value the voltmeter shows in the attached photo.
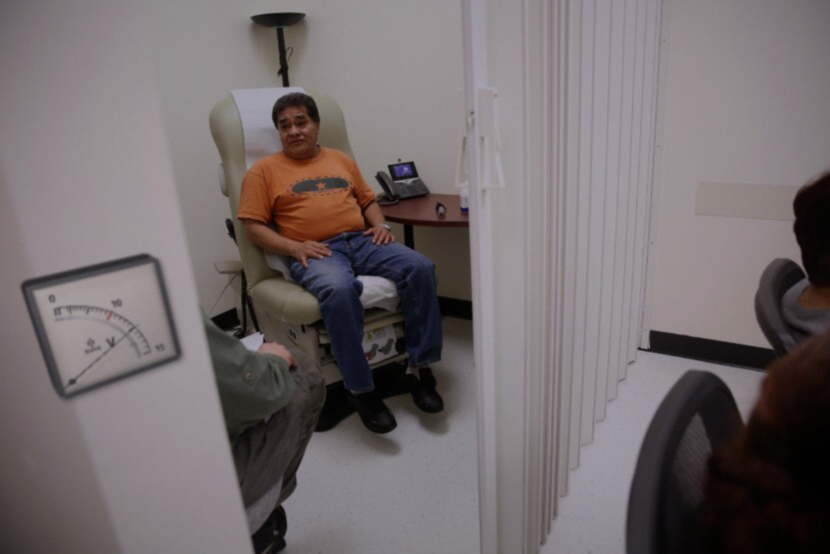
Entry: 12.5 V
